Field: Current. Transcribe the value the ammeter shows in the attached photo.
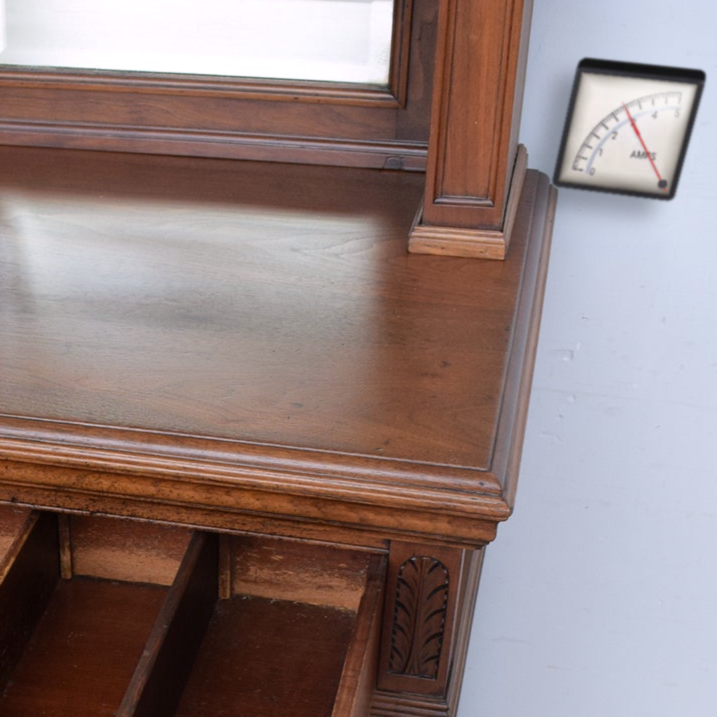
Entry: 3 A
